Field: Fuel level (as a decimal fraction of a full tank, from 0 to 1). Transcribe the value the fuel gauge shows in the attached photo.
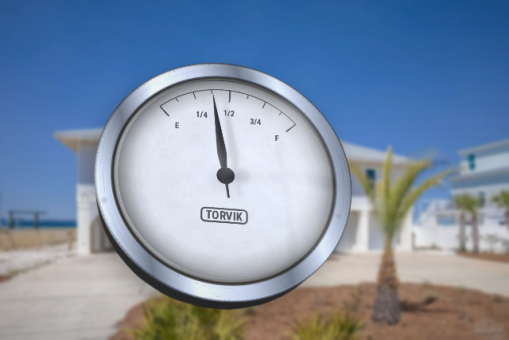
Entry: 0.375
